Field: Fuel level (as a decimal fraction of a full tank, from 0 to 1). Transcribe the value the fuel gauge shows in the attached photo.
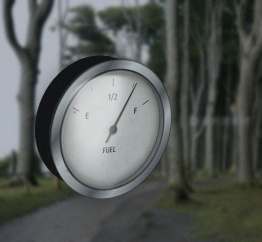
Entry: 0.75
